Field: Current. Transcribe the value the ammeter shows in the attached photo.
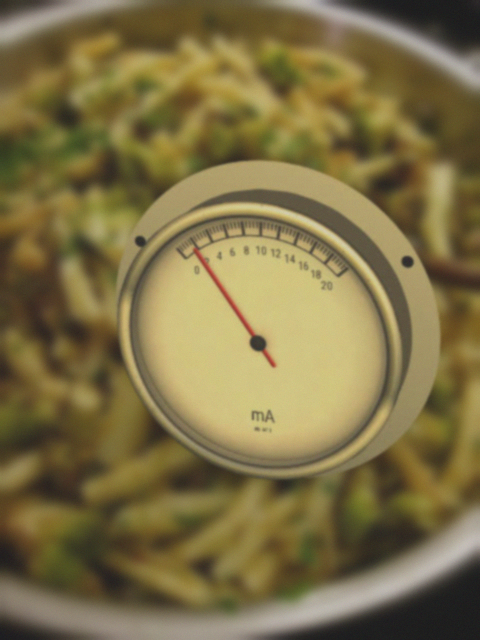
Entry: 2 mA
